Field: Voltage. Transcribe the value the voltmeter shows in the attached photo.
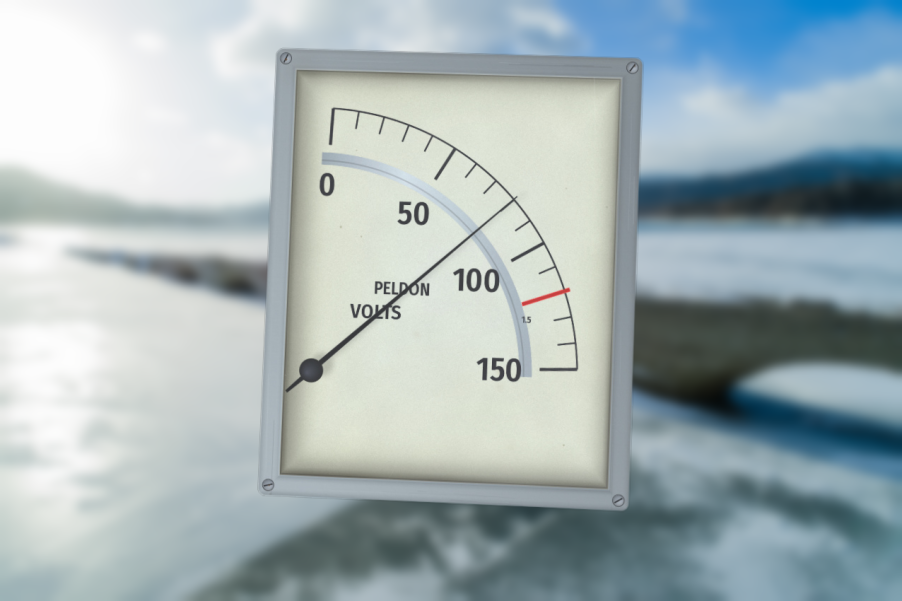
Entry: 80 V
